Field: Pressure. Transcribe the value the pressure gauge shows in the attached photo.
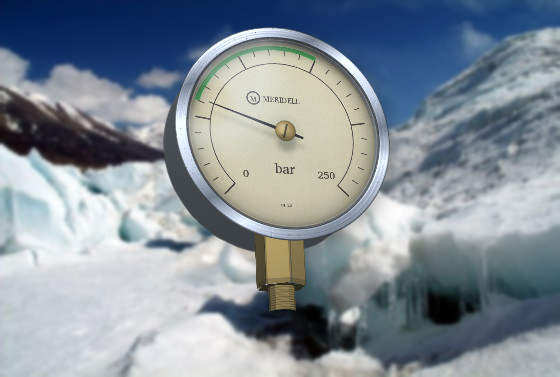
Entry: 60 bar
